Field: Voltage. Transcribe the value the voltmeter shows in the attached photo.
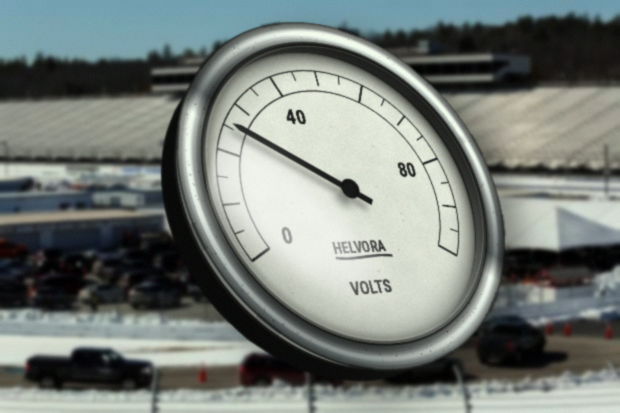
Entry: 25 V
